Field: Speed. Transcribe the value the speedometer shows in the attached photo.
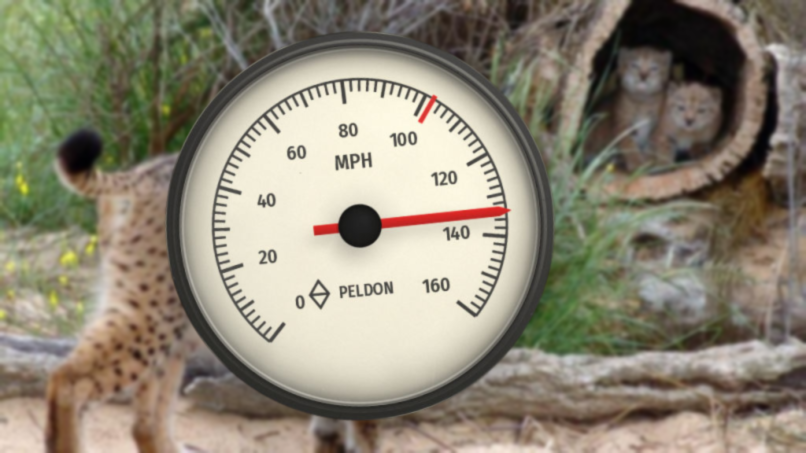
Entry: 134 mph
